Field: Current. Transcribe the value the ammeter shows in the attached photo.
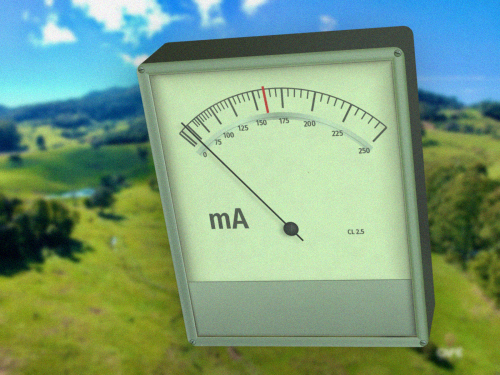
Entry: 50 mA
